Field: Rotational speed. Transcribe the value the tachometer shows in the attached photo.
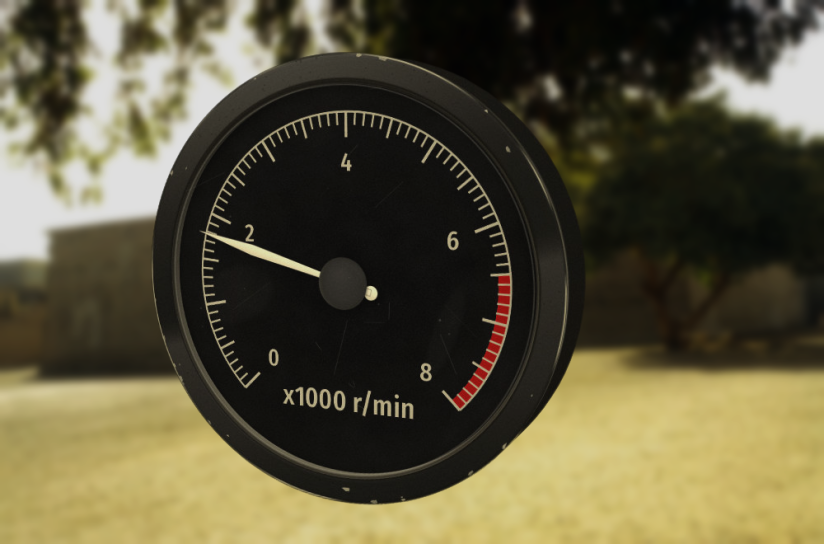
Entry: 1800 rpm
